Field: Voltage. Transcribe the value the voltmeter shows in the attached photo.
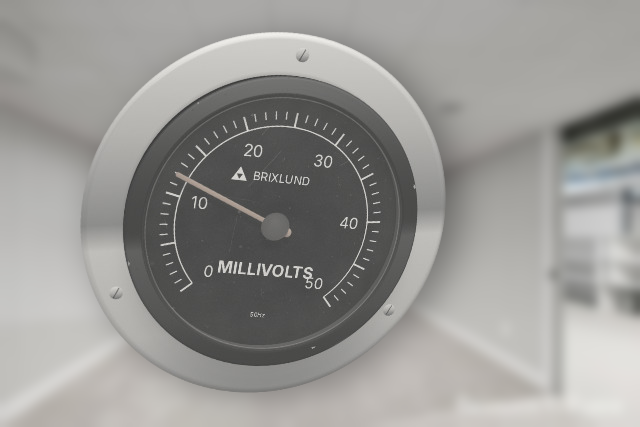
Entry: 12 mV
